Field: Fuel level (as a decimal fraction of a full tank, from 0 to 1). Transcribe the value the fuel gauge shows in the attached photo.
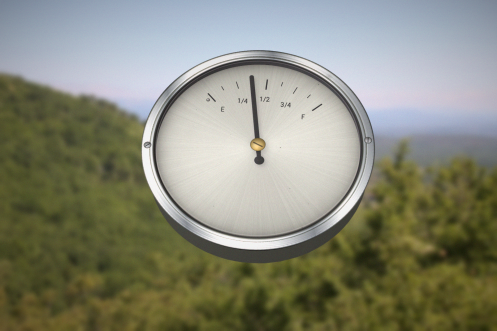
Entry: 0.375
